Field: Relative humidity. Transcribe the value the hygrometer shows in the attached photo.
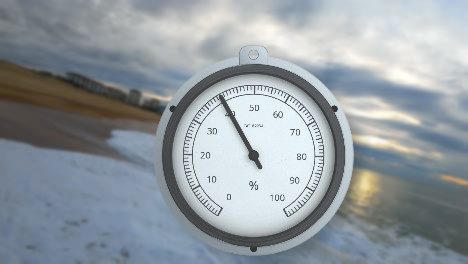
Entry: 40 %
